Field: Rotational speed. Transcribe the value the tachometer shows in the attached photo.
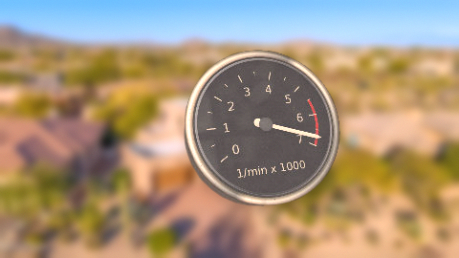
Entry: 6750 rpm
